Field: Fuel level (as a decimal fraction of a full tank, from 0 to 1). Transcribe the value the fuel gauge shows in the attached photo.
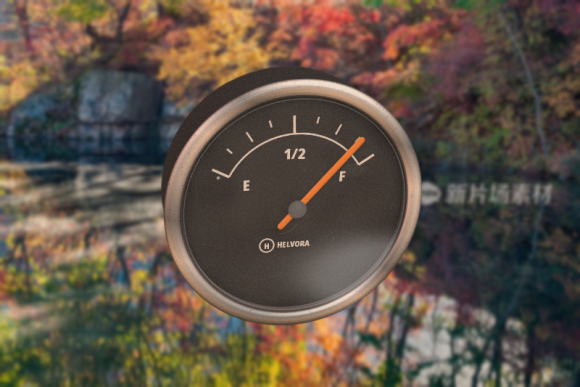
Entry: 0.875
